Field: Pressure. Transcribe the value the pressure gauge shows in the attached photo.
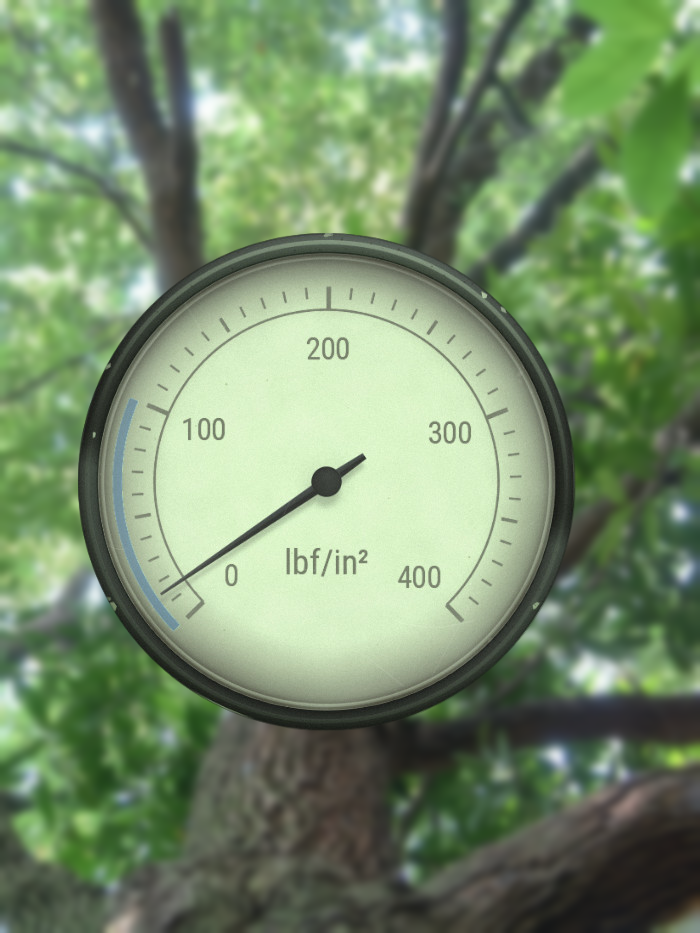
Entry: 15 psi
